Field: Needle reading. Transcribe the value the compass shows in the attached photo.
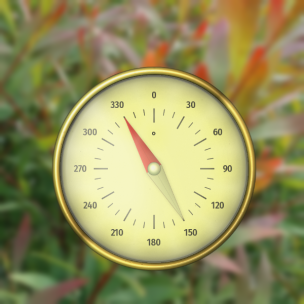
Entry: 330 °
